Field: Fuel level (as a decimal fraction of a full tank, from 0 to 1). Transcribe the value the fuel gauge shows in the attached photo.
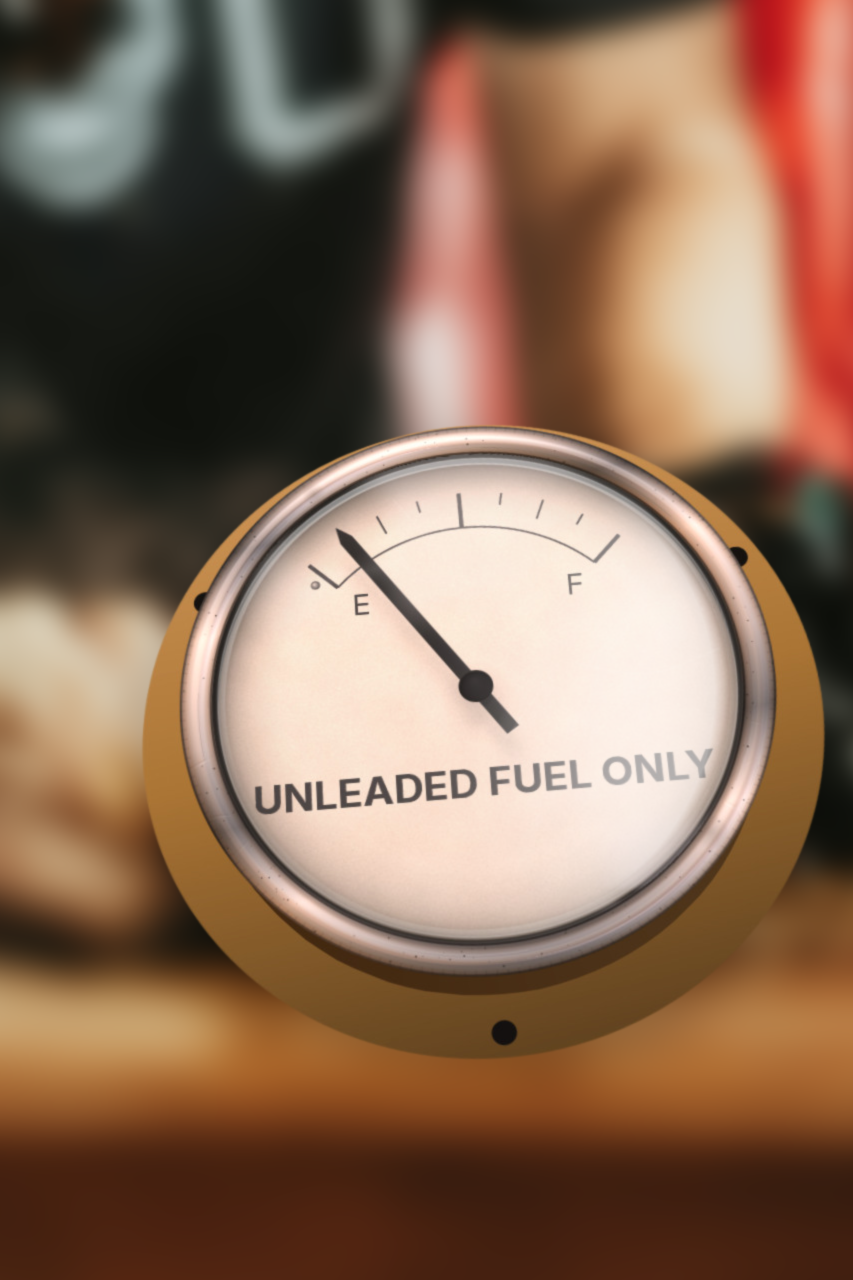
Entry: 0.125
